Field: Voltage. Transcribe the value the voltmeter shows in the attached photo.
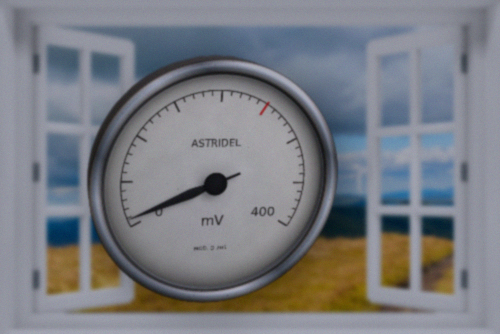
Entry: 10 mV
